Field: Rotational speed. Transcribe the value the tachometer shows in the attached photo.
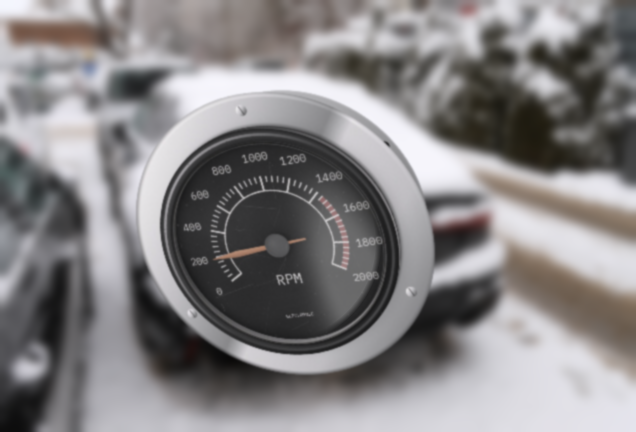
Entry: 200 rpm
